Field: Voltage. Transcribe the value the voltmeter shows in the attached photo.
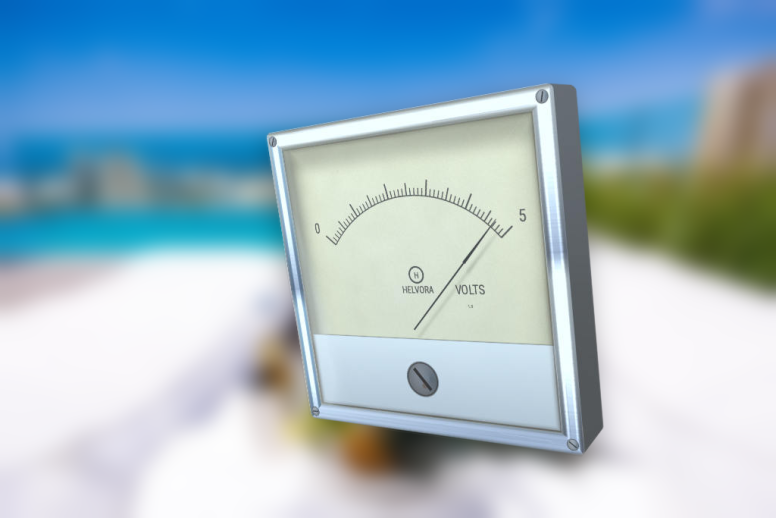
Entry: 4.7 V
